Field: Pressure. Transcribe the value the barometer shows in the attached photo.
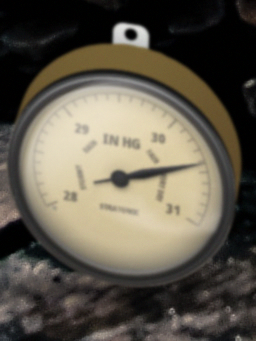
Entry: 30.4 inHg
